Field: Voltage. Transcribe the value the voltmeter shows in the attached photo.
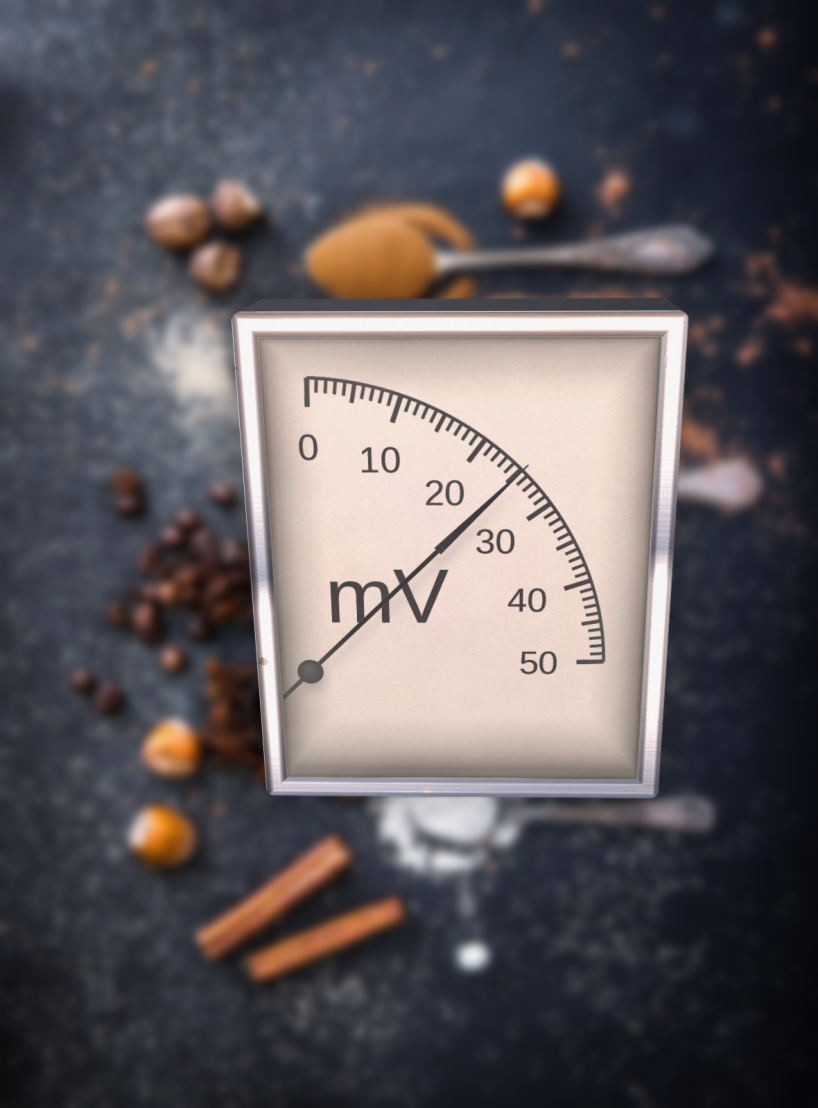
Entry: 25 mV
